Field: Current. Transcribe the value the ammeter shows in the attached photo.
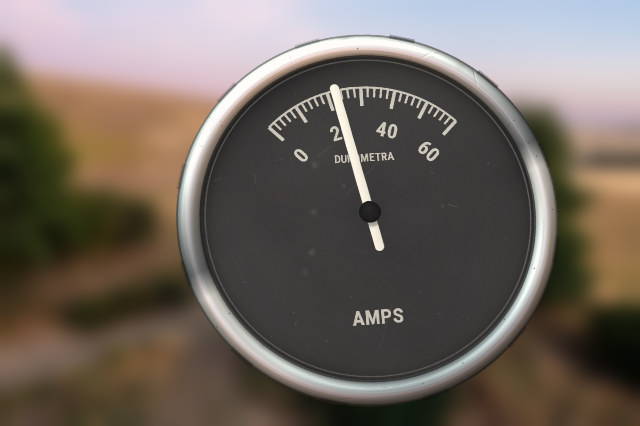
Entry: 22 A
